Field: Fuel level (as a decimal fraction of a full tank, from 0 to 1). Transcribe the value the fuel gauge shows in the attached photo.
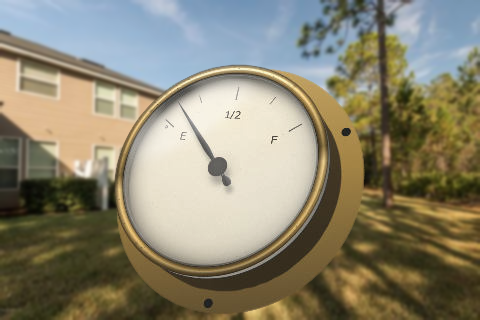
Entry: 0.125
